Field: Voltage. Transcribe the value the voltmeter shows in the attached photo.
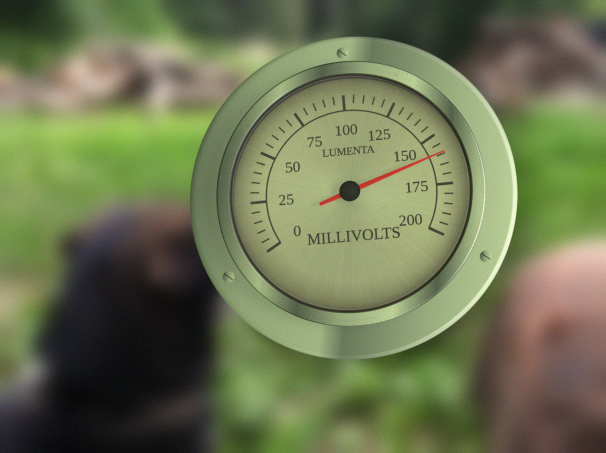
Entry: 160 mV
